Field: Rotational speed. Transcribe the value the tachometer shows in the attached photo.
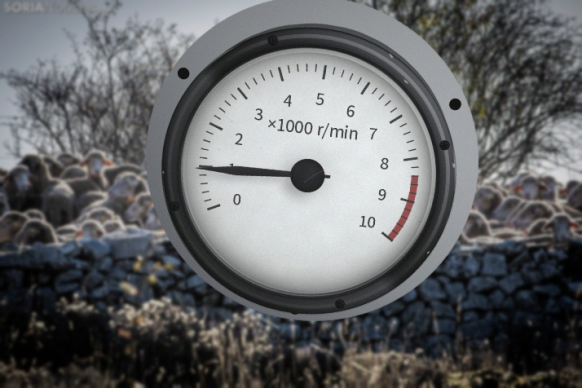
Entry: 1000 rpm
